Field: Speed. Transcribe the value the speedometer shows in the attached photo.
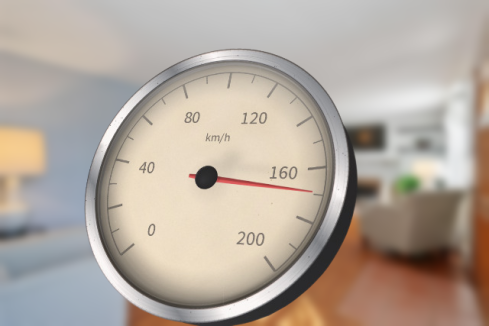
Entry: 170 km/h
